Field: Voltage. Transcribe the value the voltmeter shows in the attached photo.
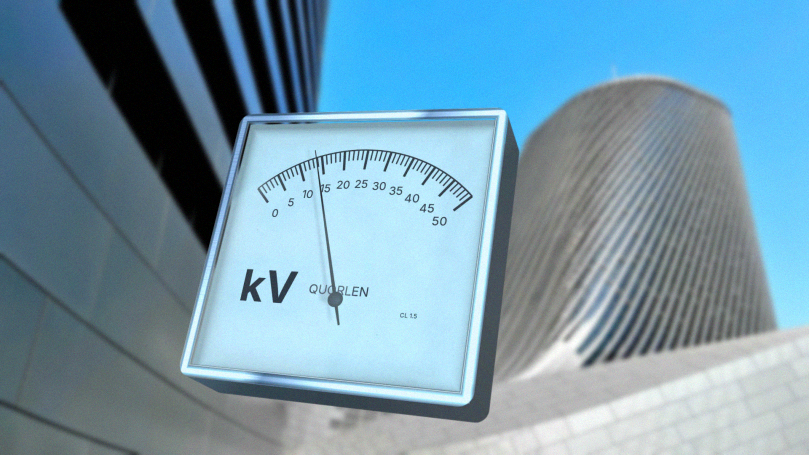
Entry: 14 kV
